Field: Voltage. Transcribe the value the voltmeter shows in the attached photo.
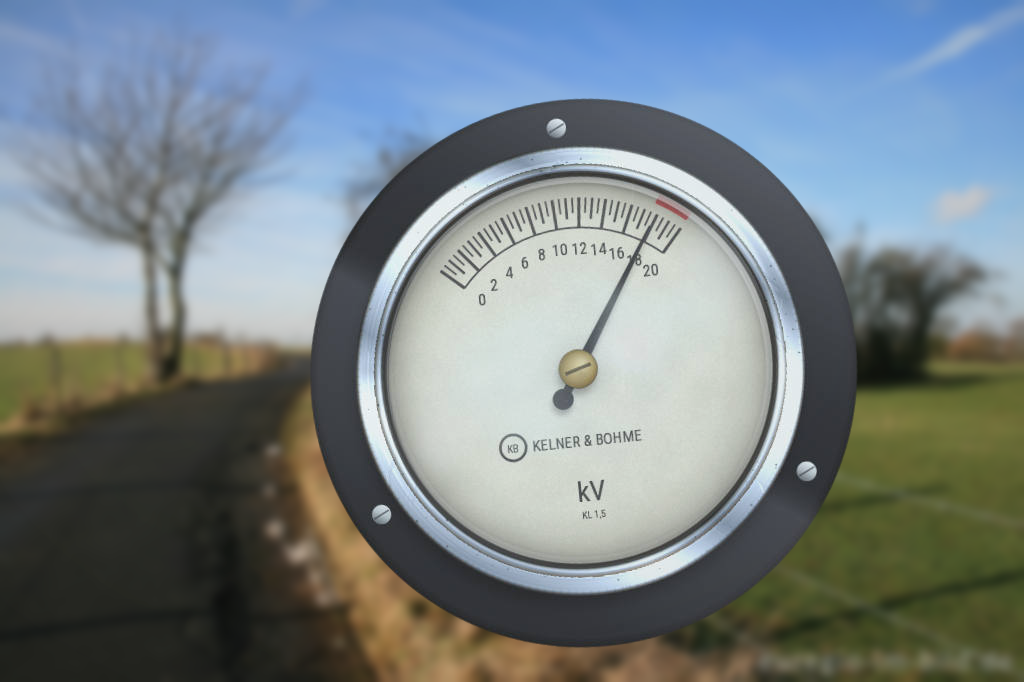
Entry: 18 kV
